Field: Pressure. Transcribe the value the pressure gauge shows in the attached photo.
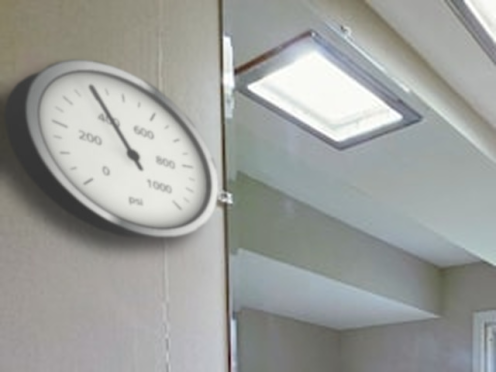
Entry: 400 psi
